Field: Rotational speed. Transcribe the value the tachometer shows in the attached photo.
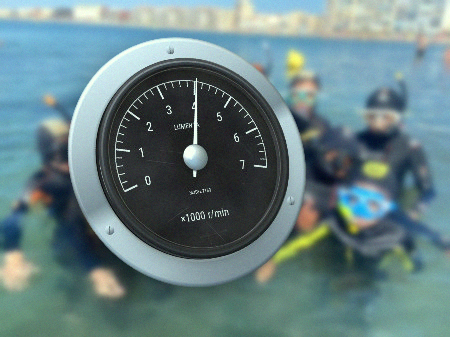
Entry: 4000 rpm
